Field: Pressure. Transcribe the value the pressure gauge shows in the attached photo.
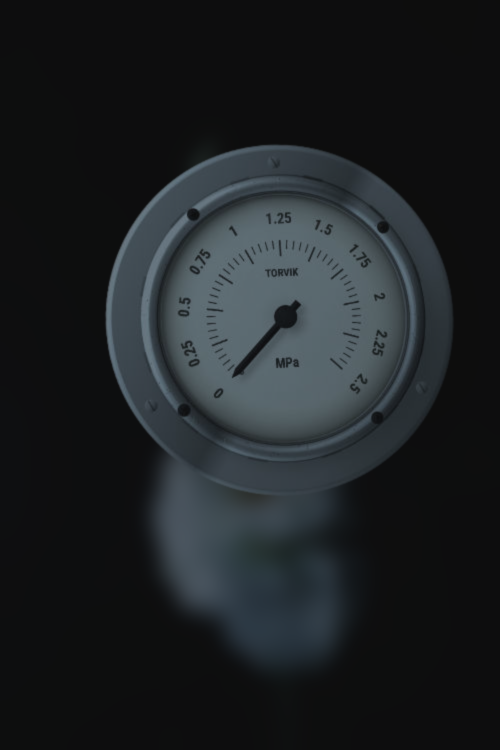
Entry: 0 MPa
